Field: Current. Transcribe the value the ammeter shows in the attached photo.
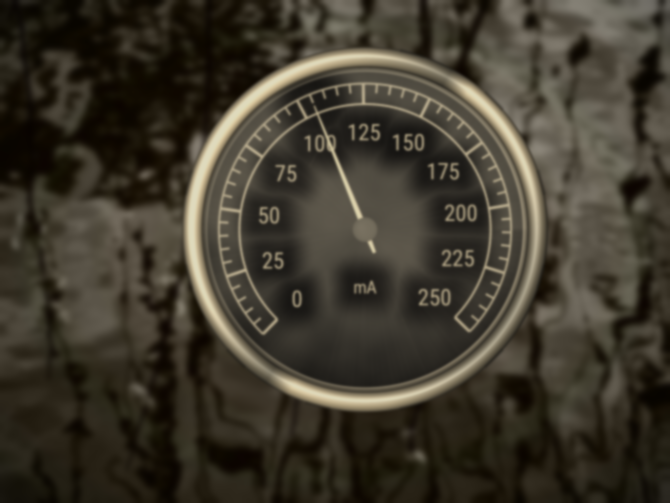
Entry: 105 mA
